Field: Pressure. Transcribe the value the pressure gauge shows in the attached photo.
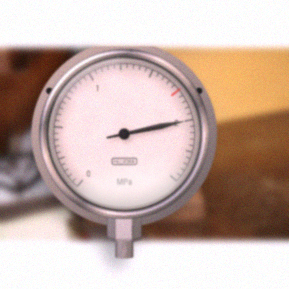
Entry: 2 MPa
